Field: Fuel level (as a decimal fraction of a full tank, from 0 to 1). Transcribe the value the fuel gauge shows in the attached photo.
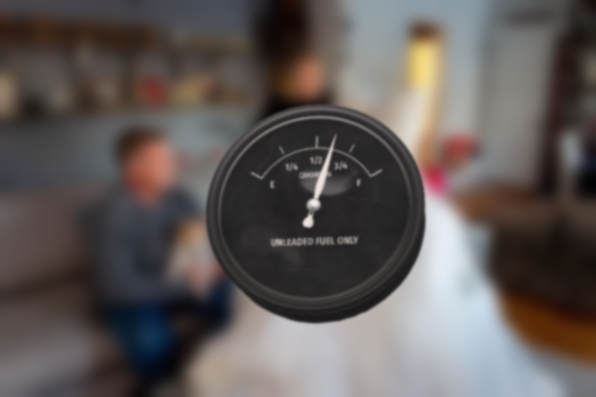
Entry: 0.625
